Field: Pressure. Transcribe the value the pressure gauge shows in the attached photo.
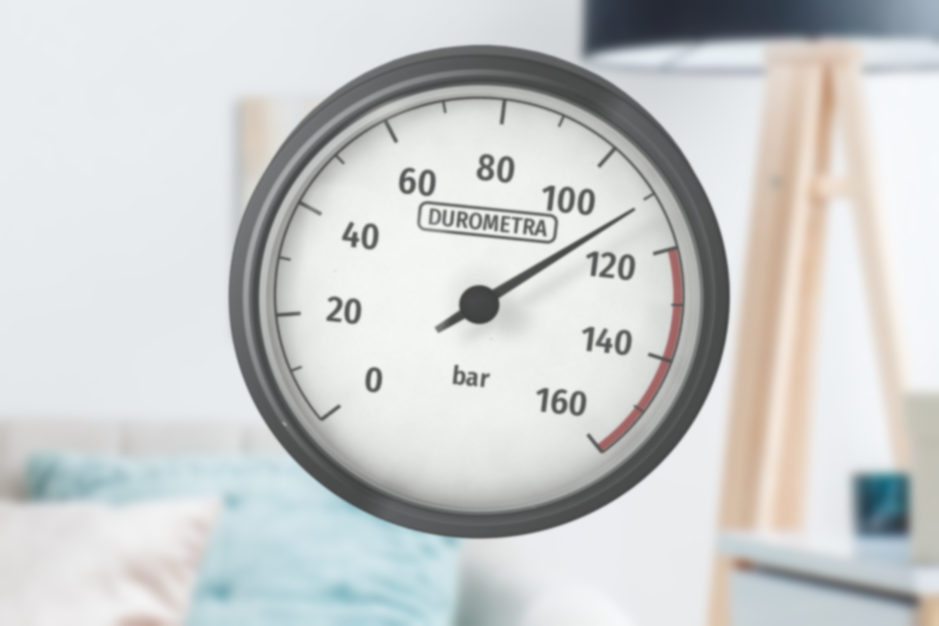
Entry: 110 bar
